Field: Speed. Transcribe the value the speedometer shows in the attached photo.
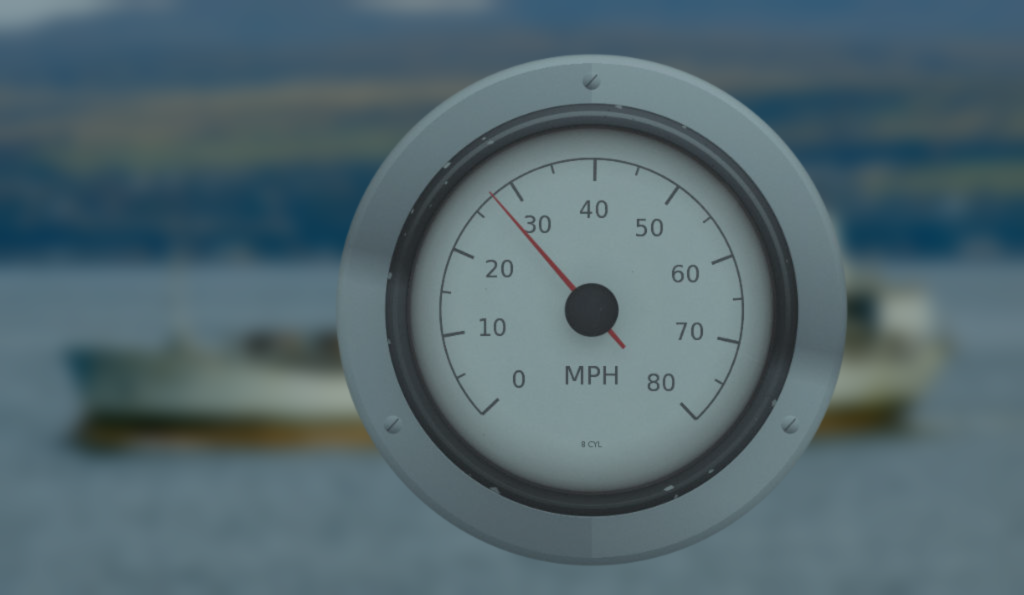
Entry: 27.5 mph
